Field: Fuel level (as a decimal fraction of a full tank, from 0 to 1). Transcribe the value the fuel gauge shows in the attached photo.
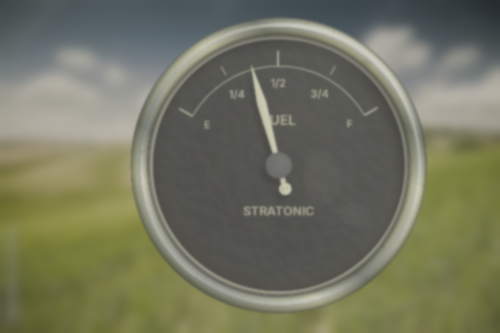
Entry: 0.375
